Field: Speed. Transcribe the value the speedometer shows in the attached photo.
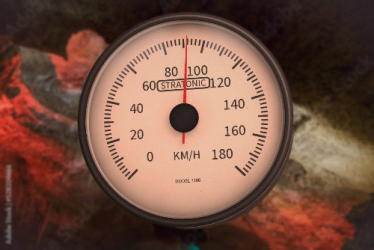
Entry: 92 km/h
